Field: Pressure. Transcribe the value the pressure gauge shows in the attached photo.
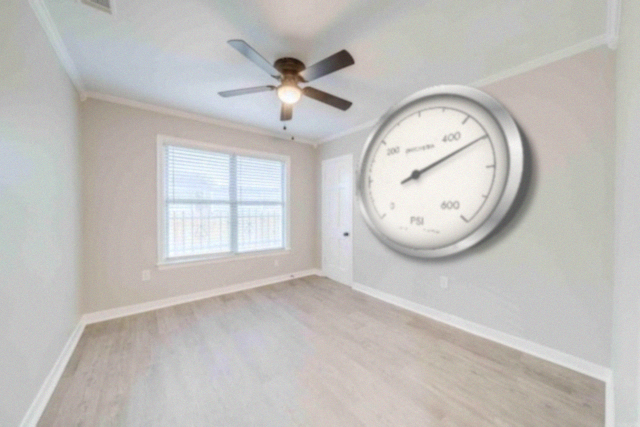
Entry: 450 psi
